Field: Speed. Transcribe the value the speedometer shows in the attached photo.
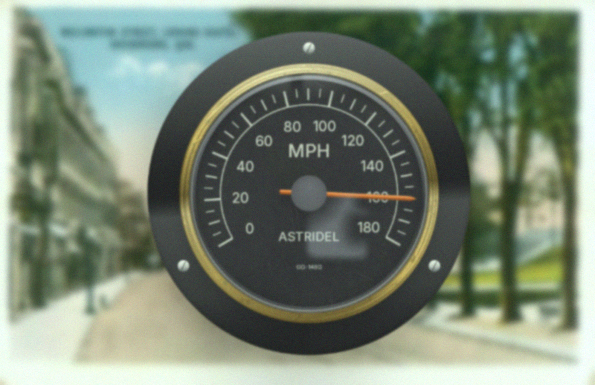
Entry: 160 mph
